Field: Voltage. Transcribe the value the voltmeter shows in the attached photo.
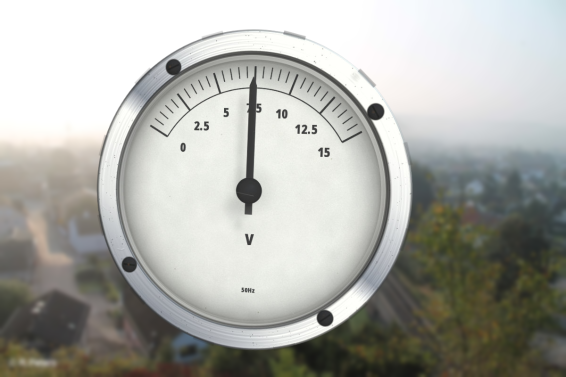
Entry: 7.5 V
